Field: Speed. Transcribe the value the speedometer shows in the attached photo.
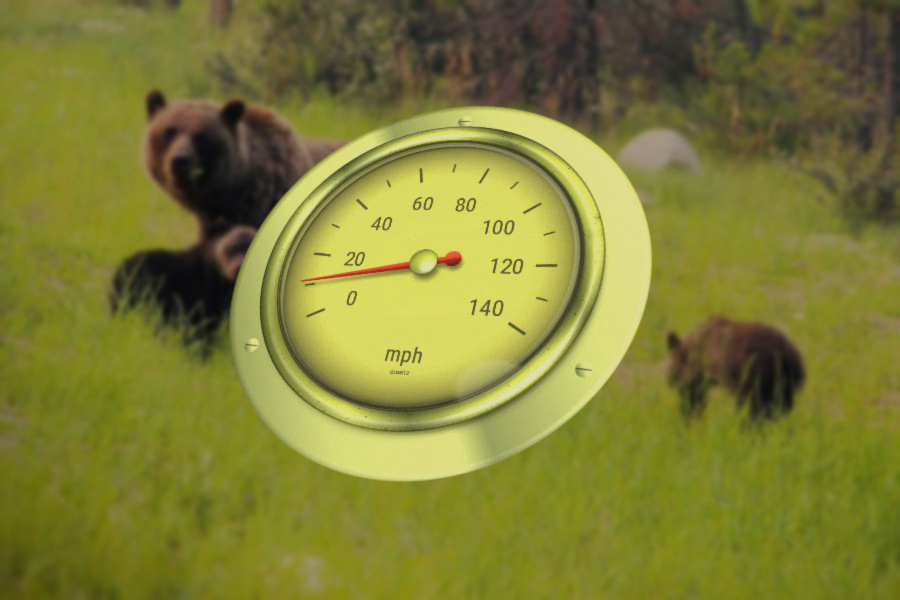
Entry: 10 mph
